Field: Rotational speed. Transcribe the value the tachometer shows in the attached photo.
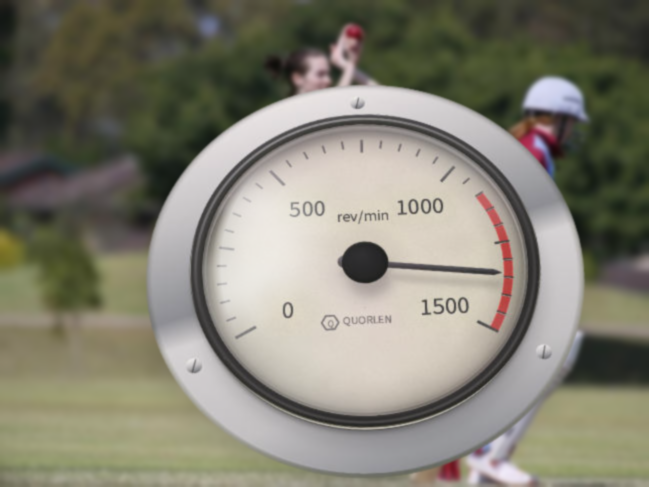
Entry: 1350 rpm
